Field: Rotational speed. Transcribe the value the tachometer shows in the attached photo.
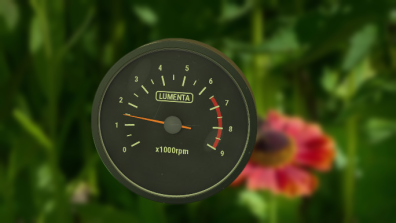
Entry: 1500 rpm
